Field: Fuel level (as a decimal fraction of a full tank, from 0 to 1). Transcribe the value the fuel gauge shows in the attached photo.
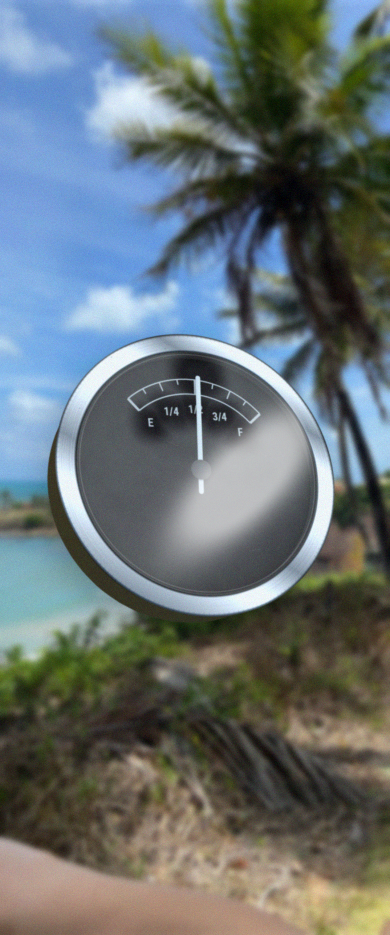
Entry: 0.5
